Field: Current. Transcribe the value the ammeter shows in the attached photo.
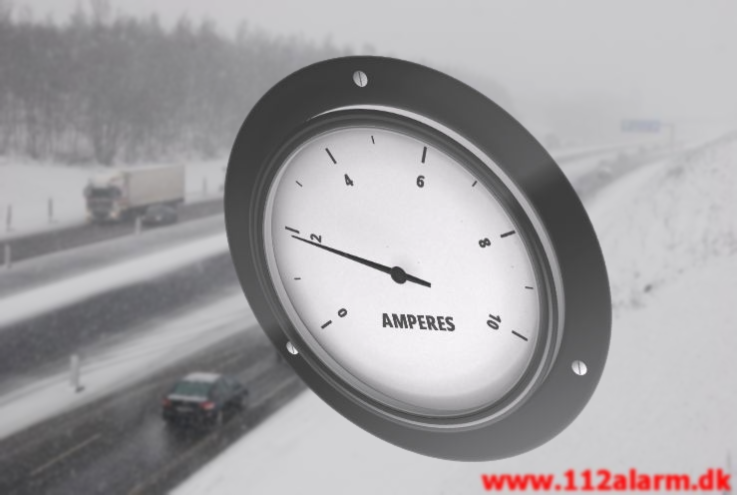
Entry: 2 A
